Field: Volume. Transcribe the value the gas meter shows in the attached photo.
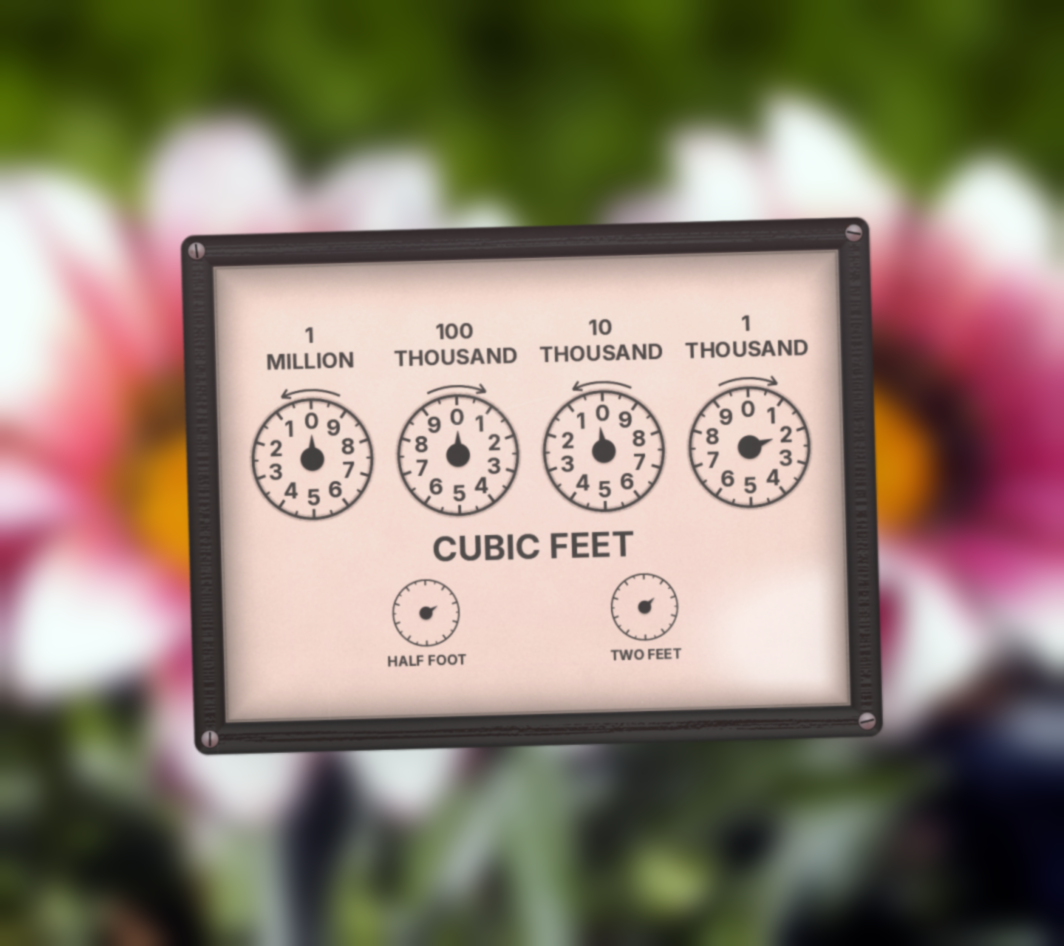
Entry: 200 ft³
